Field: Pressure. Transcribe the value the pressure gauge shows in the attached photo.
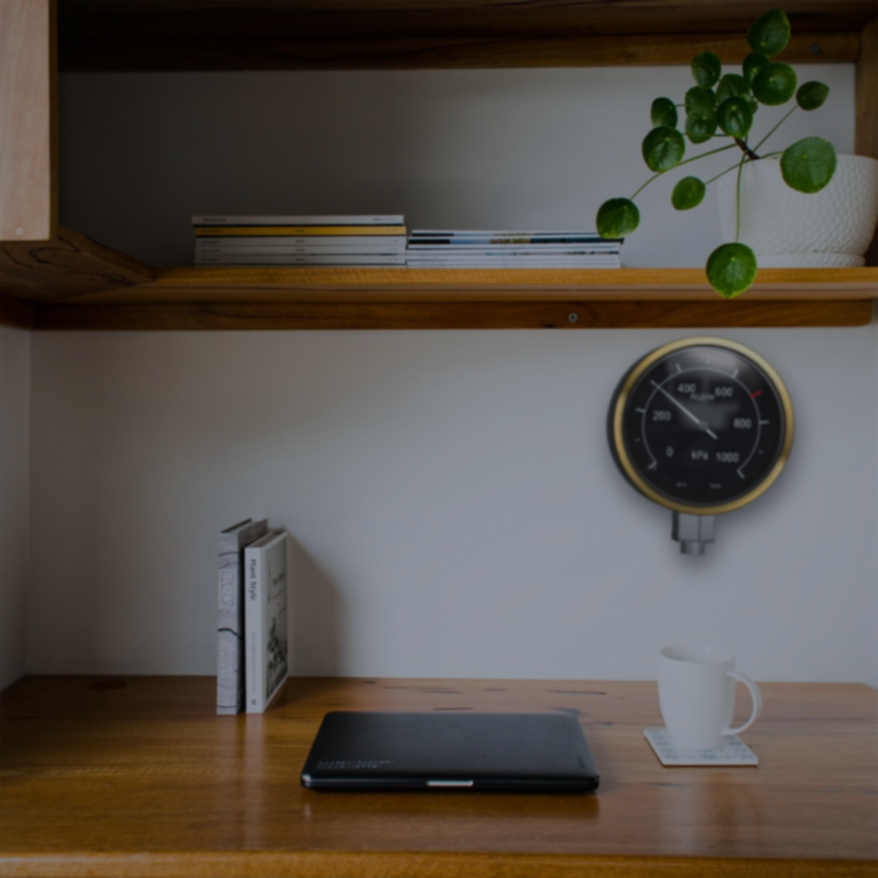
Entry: 300 kPa
